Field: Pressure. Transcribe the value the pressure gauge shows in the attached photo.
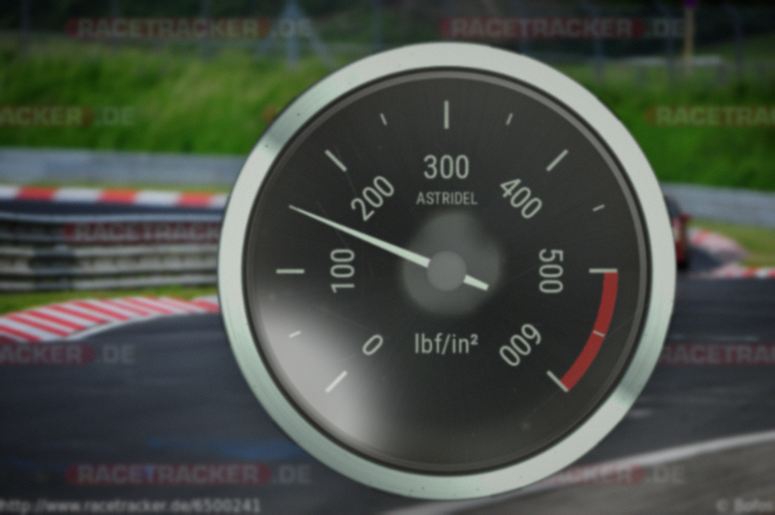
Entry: 150 psi
